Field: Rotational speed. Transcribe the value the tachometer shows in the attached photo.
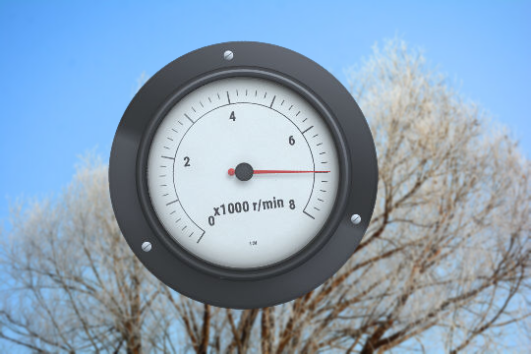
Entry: 7000 rpm
